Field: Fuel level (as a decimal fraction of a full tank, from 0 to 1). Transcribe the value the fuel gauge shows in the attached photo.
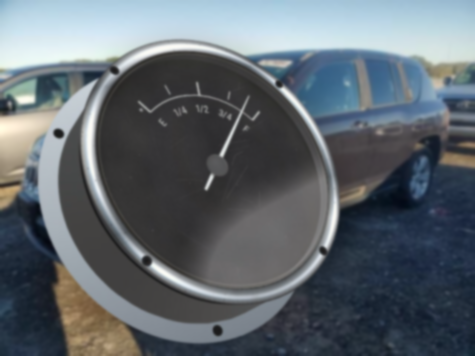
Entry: 0.875
